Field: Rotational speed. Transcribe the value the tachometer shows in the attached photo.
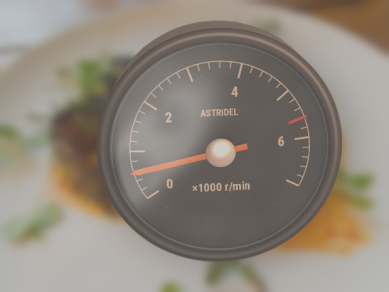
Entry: 600 rpm
